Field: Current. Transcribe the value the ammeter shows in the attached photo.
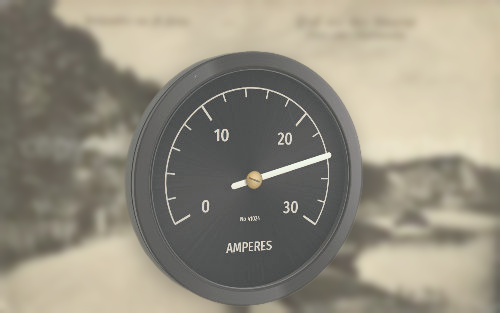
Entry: 24 A
